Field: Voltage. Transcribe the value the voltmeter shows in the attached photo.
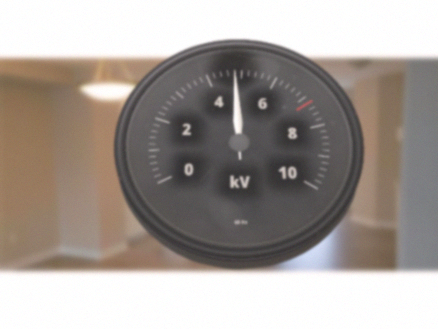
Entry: 4.8 kV
